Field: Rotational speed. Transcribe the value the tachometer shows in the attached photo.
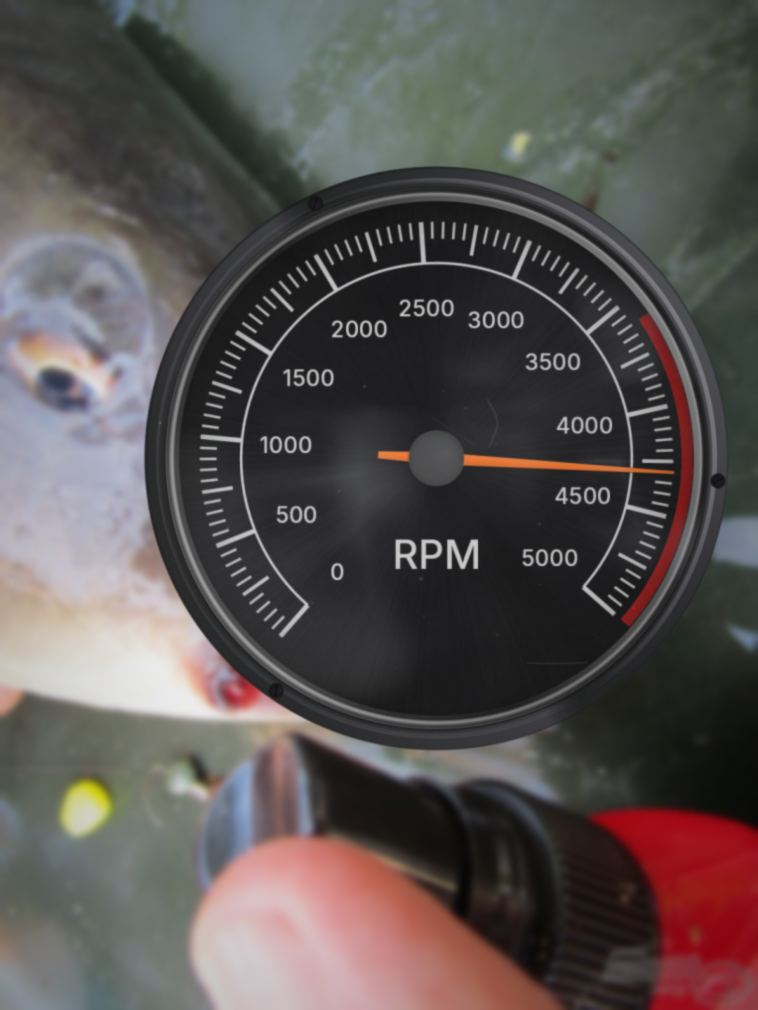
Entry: 4300 rpm
